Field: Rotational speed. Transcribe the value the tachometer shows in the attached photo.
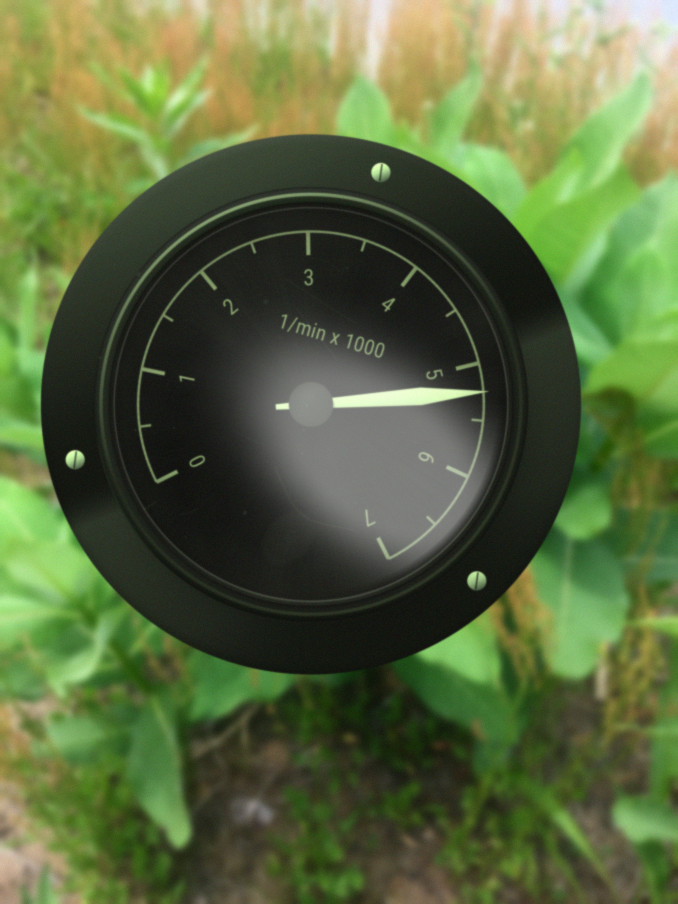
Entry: 5250 rpm
